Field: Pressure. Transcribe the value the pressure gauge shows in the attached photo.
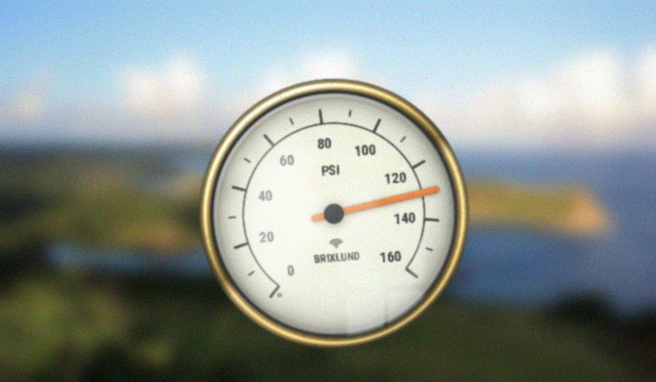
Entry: 130 psi
